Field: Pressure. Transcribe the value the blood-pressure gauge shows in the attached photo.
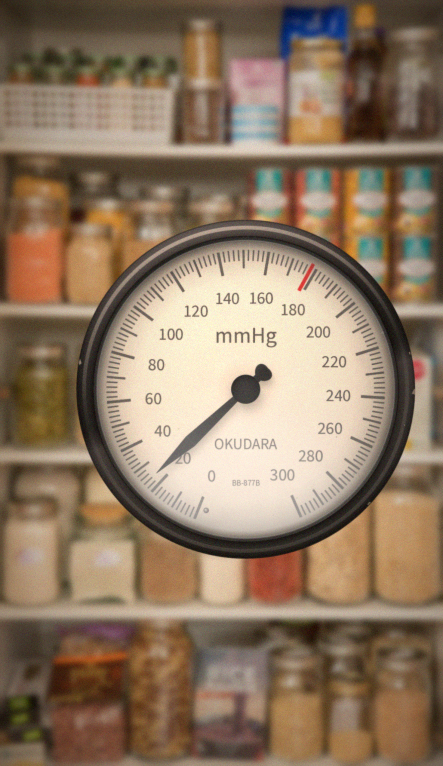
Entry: 24 mmHg
